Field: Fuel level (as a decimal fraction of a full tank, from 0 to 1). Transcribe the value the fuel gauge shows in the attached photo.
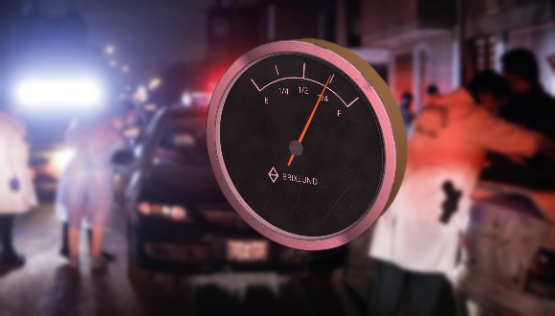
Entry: 0.75
